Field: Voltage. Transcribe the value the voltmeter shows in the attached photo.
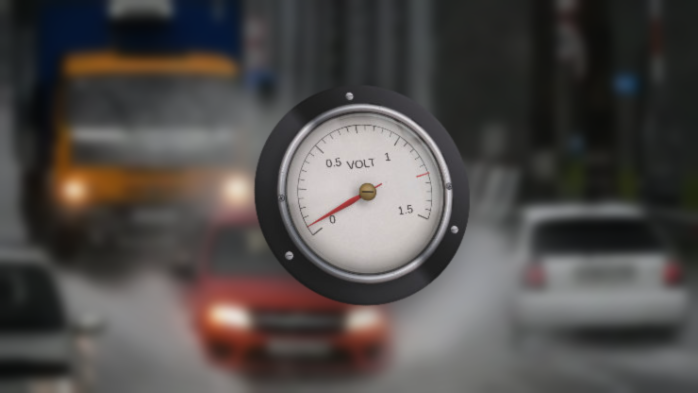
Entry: 0.05 V
